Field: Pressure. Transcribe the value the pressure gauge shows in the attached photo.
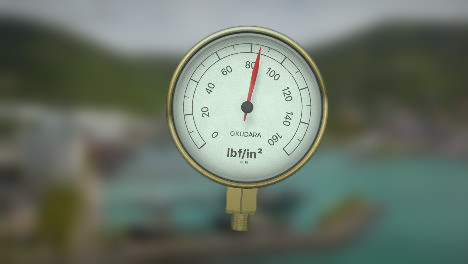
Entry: 85 psi
